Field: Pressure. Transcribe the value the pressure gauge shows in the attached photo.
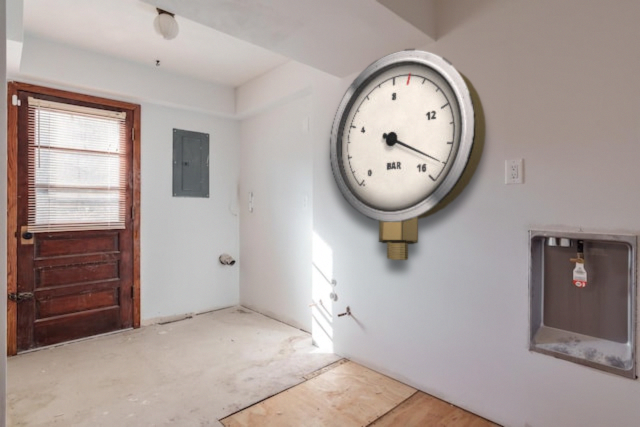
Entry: 15 bar
